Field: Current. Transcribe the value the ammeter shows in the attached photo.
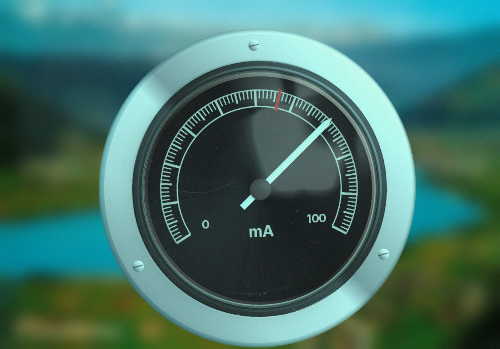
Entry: 70 mA
